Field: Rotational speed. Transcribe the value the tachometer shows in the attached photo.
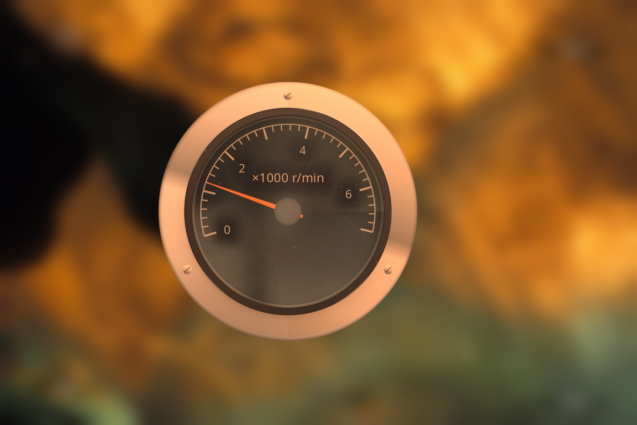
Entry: 1200 rpm
